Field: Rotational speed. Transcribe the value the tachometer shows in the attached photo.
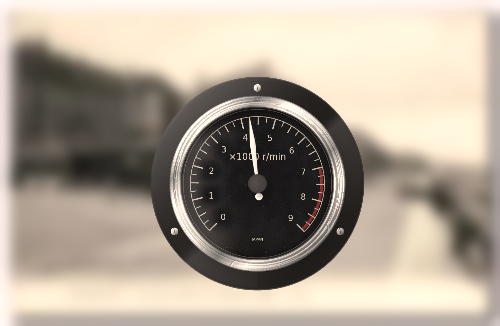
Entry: 4250 rpm
